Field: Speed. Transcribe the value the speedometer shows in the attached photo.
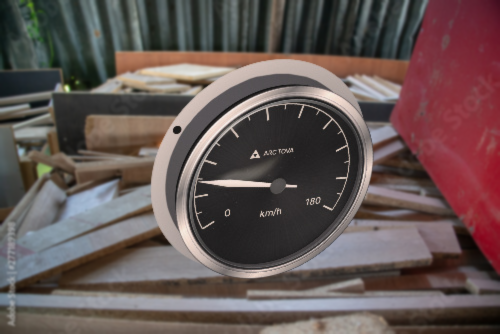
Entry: 30 km/h
